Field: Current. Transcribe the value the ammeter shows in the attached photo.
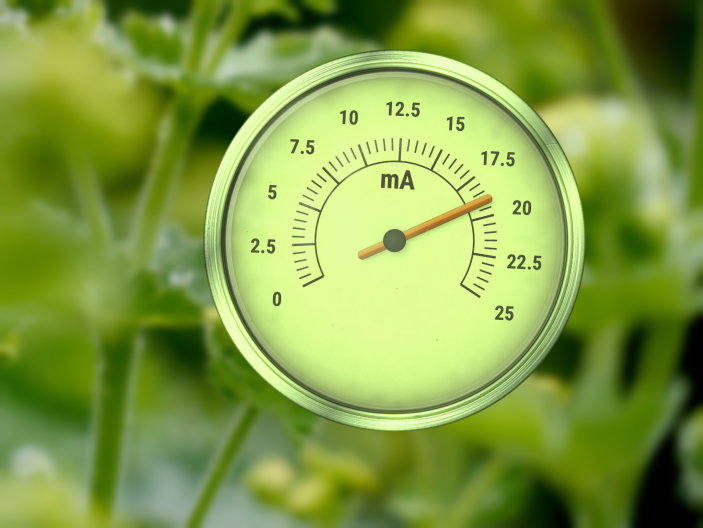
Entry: 19 mA
